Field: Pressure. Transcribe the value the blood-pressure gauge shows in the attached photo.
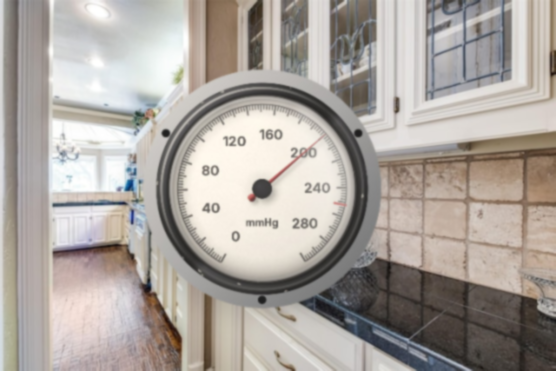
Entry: 200 mmHg
